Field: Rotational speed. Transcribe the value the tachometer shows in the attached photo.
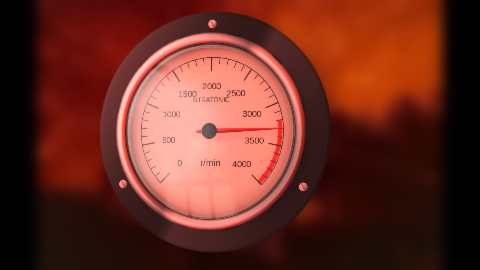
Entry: 3300 rpm
